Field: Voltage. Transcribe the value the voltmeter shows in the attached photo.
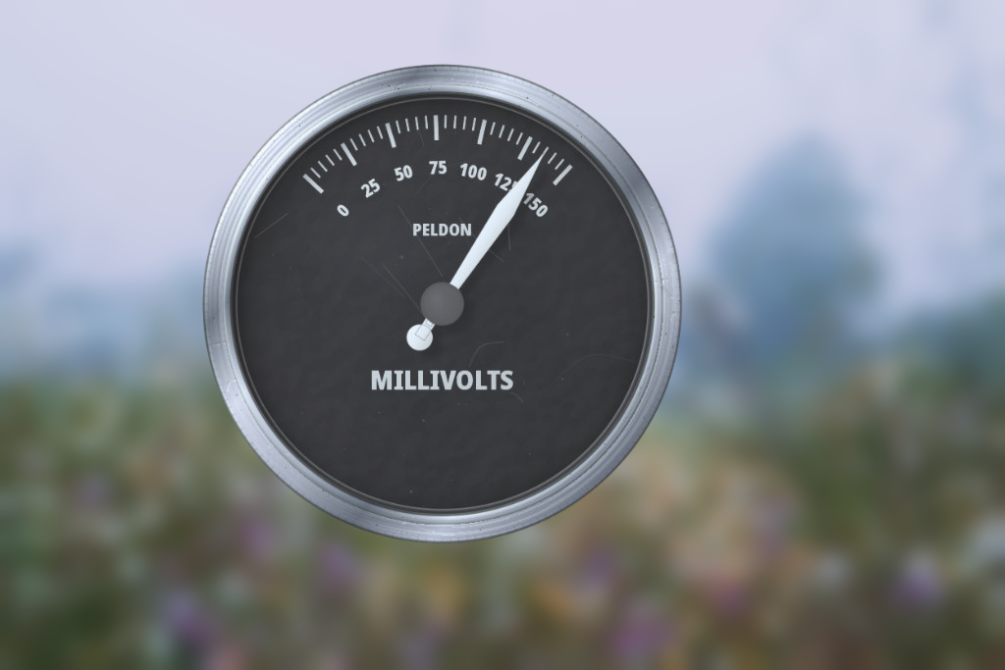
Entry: 135 mV
